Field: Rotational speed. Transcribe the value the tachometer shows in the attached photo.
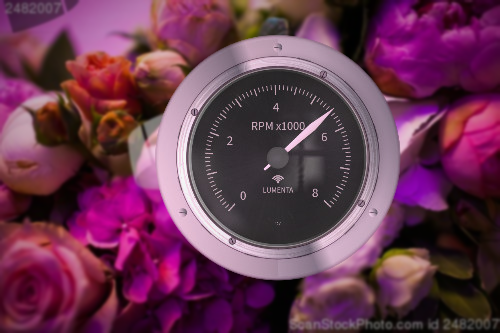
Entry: 5500 rpm
